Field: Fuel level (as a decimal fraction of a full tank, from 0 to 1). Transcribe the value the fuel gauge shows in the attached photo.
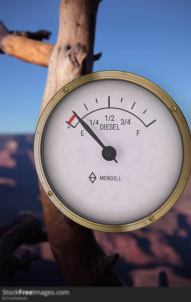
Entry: 0.125
